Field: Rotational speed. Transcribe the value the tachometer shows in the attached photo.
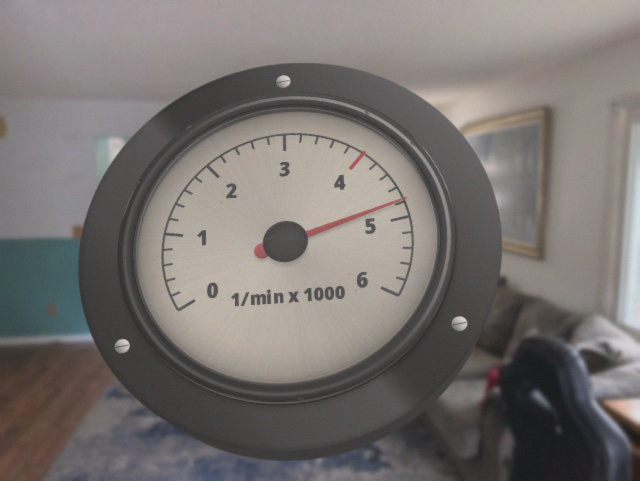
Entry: 4800 rpm
